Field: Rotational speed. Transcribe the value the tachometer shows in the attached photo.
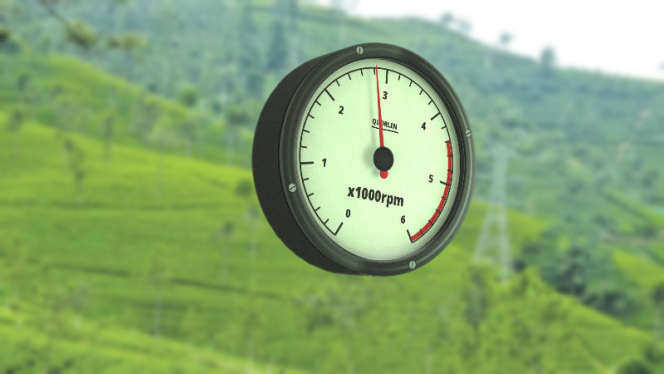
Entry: 2800 rpm
